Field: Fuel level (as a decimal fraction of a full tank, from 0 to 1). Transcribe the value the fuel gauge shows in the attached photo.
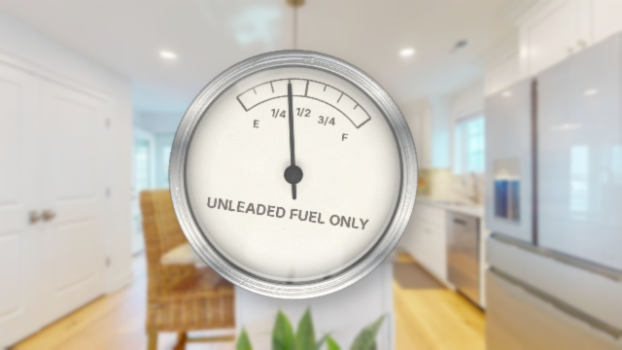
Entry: 0.375
